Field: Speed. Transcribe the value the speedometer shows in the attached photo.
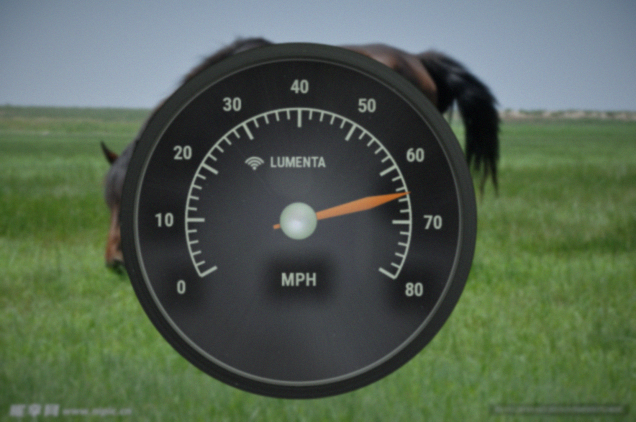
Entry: 65 mph
